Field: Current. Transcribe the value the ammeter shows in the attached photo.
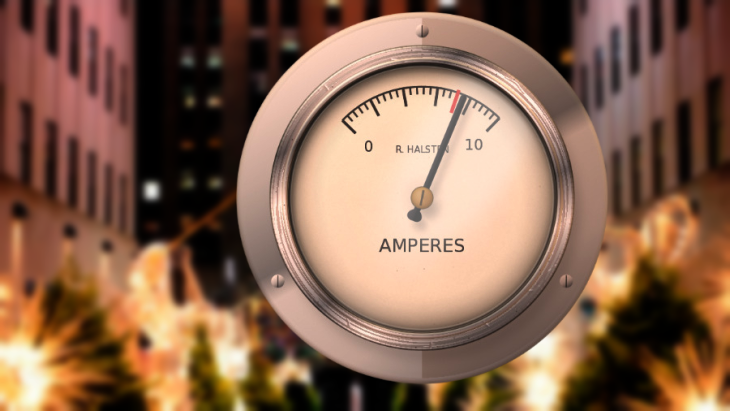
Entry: 7.6 A
